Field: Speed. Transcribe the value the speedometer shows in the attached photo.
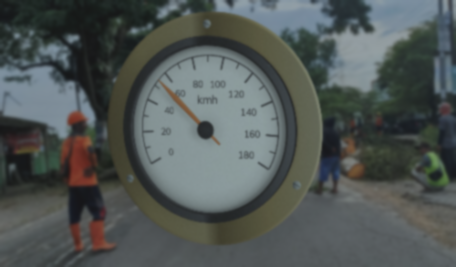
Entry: 55 km/h
